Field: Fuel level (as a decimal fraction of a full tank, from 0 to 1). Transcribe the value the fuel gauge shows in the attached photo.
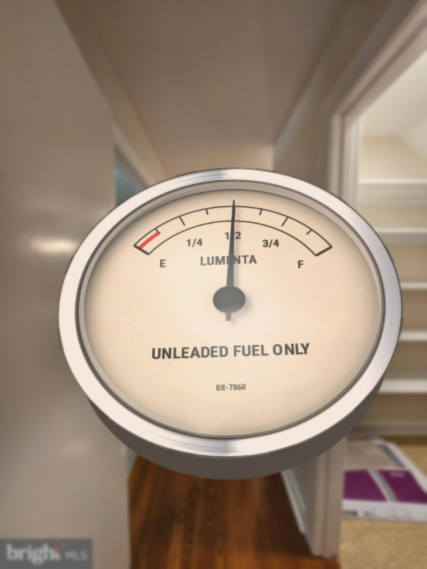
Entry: 0.5
